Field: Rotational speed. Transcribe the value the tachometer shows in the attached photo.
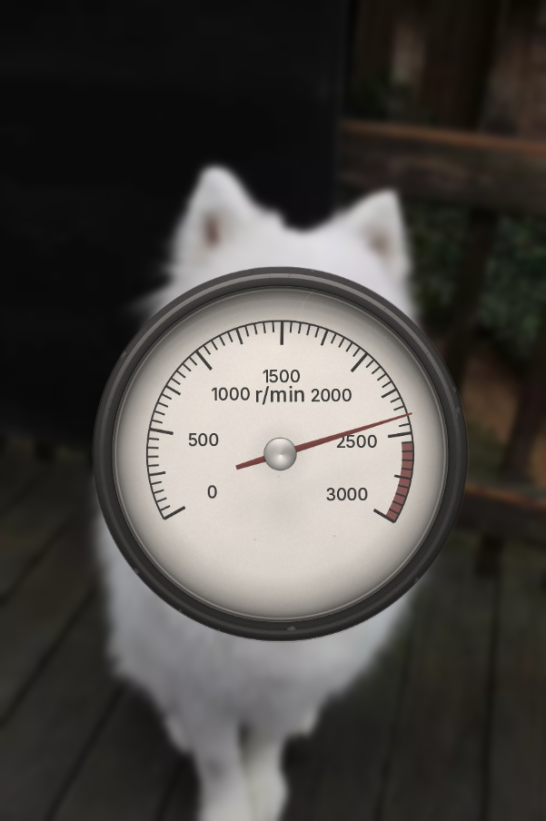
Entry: 2400 rpm
